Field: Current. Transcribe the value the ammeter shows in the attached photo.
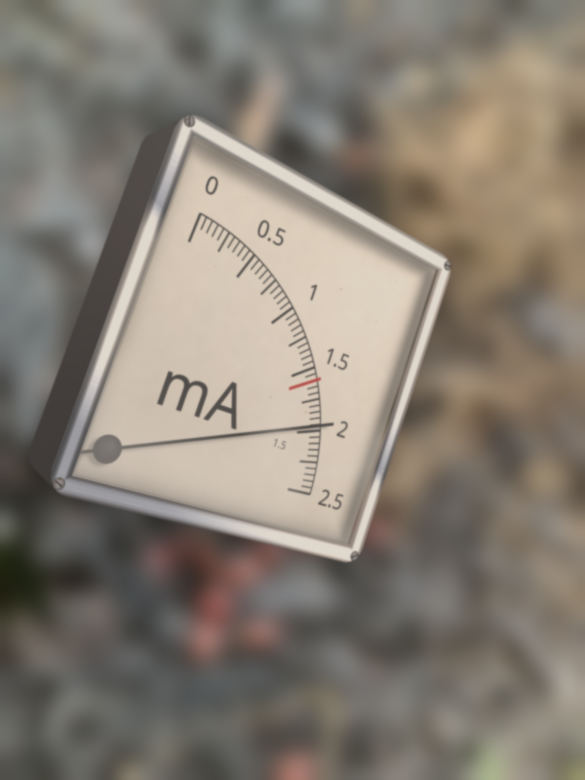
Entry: 1.95 mA
